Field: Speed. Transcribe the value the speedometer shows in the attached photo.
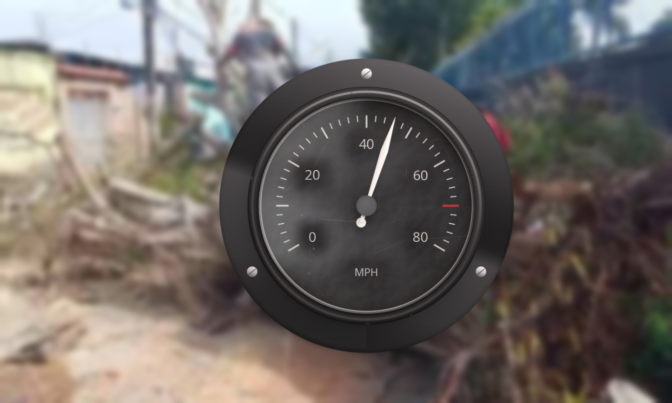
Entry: 46 mph
